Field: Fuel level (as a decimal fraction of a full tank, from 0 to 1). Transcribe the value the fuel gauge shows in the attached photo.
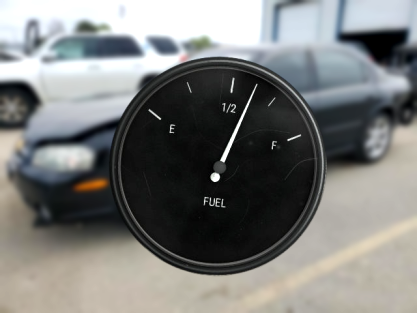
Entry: 0.625
